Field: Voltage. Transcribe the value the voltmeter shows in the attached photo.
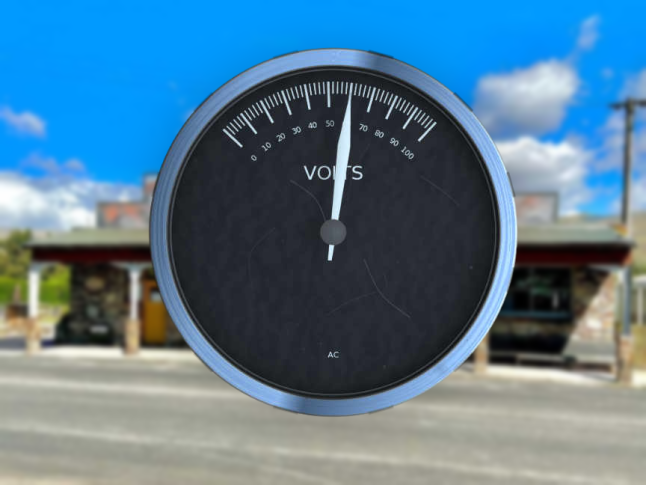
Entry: 60 V
